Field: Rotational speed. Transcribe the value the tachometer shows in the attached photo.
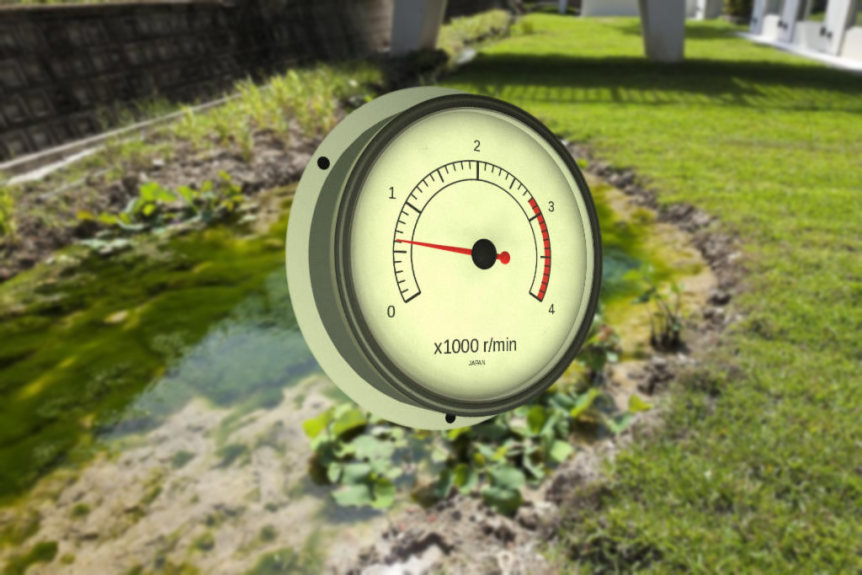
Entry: 600 rpm
